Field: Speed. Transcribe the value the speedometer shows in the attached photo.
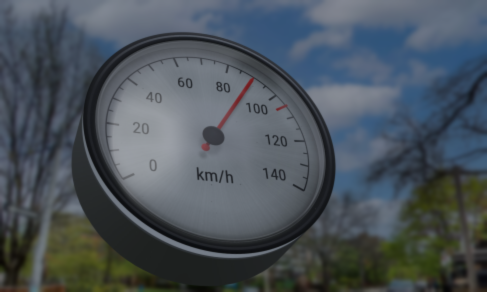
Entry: 90 km/h
